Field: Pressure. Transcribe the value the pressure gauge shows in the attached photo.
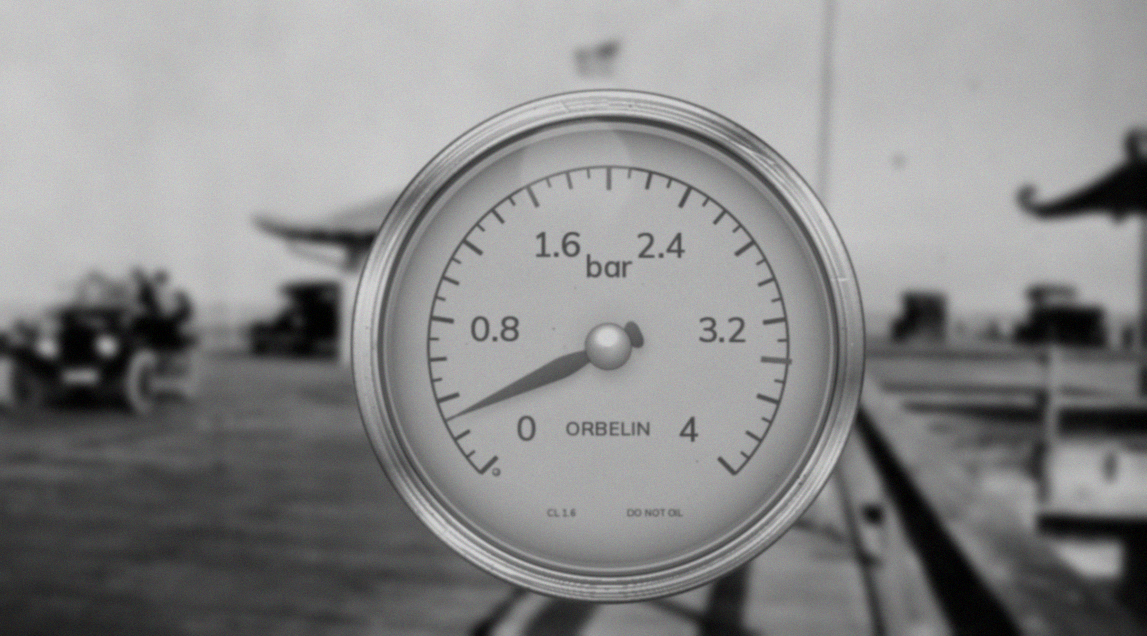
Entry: 0.3 bar
